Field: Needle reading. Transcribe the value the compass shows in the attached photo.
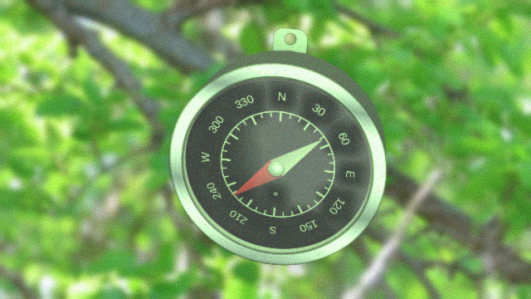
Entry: 230 °
